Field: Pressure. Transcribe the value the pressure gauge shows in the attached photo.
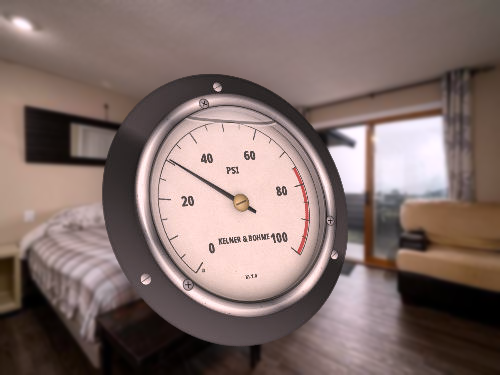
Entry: 30 psi
